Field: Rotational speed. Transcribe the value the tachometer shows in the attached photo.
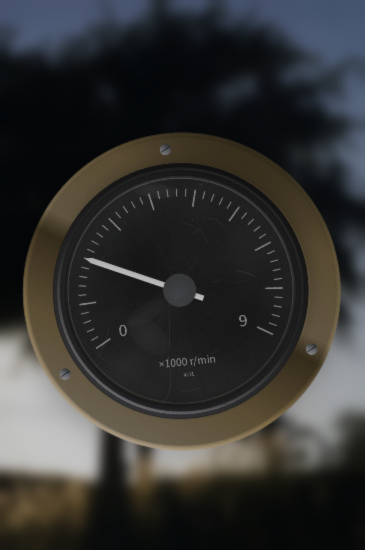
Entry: 2000 rpm
